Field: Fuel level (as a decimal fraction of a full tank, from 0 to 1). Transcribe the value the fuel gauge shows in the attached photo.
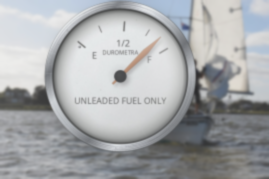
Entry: 0.875
